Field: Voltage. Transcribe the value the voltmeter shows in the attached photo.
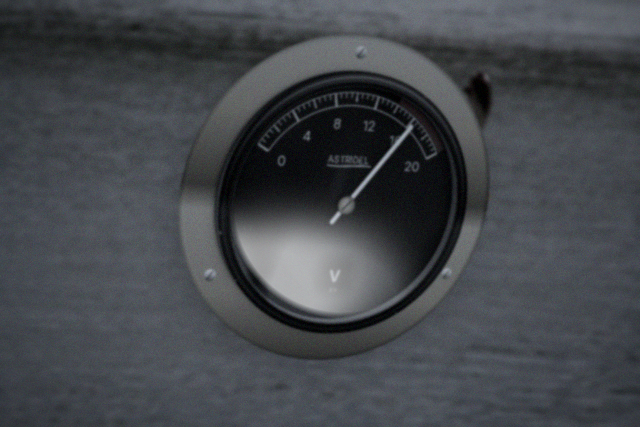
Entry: 16 V
